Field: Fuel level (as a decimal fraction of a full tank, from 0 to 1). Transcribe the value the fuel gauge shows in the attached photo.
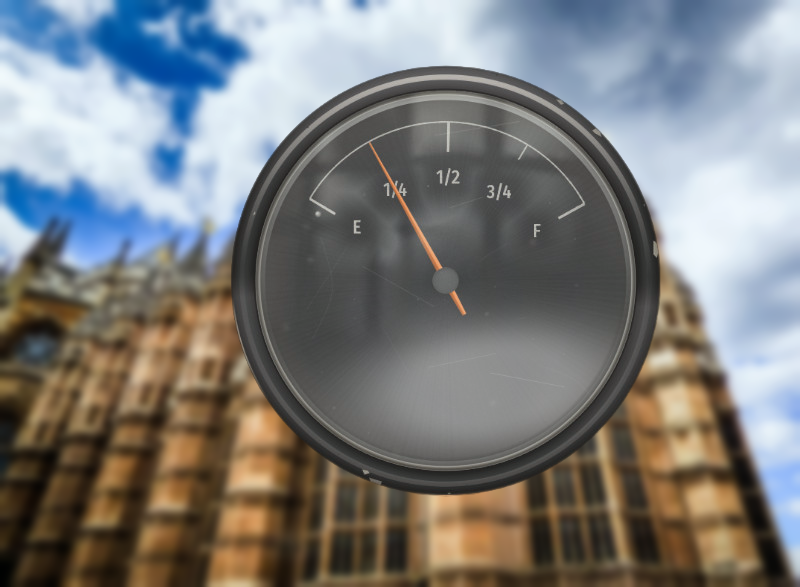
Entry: 0.25
